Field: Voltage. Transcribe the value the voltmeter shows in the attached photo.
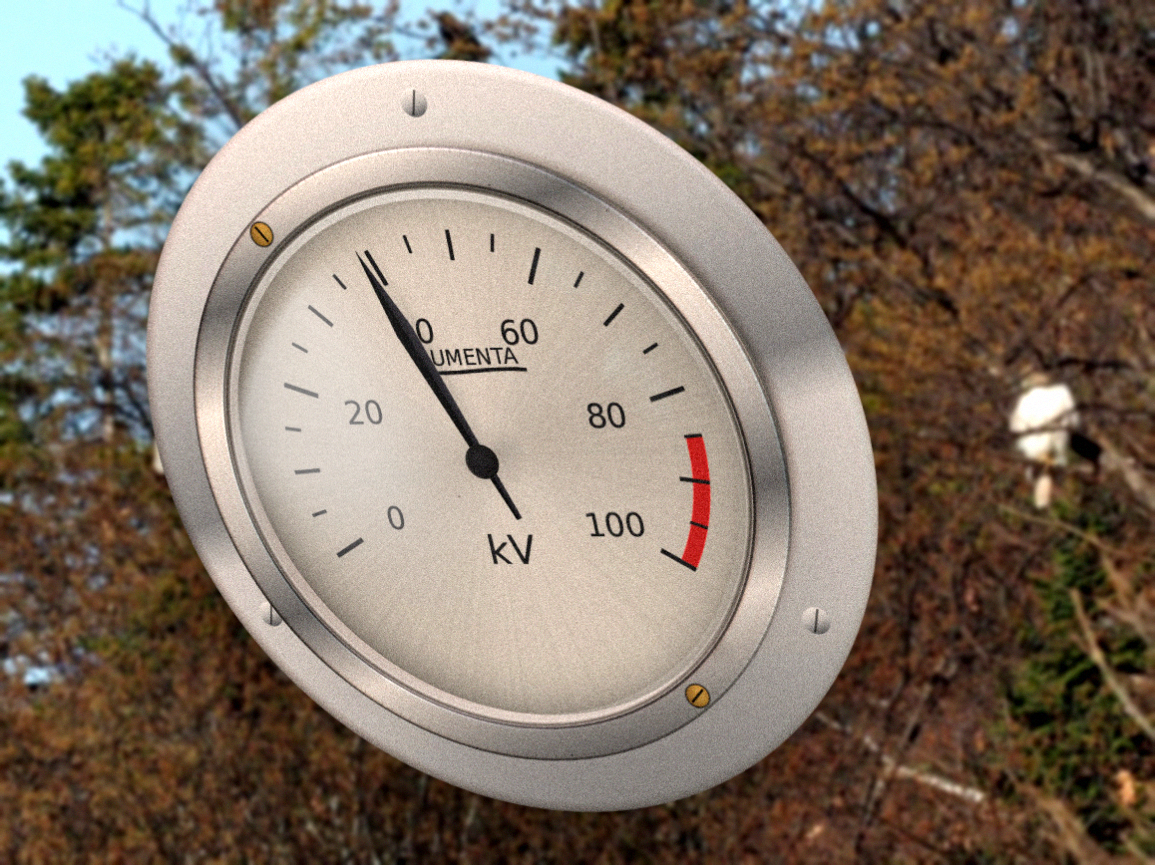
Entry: 40 kV
